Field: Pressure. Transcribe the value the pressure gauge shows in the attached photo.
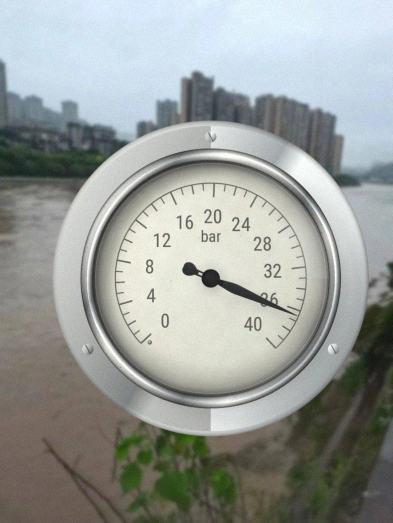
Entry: 36.5 bar
